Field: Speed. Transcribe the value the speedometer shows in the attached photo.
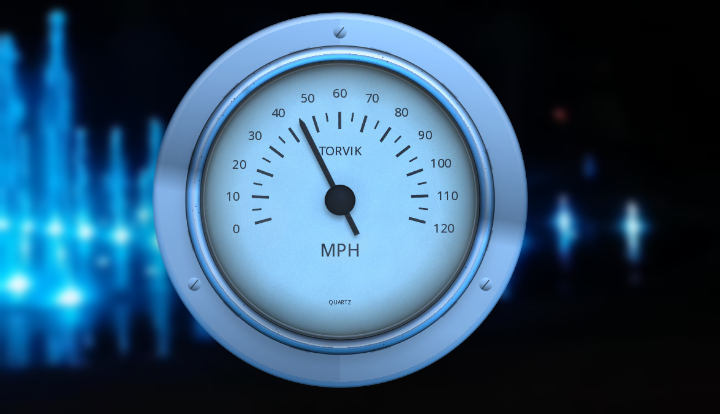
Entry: 45 mph
